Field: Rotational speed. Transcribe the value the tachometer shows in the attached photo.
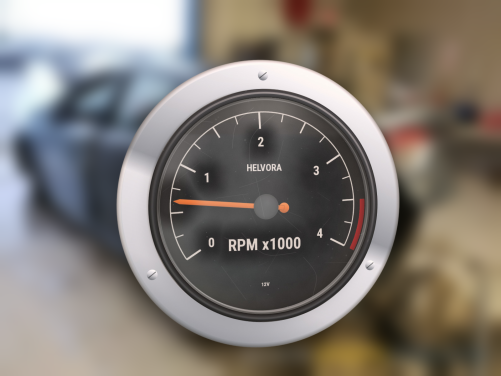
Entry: 625 rpm
